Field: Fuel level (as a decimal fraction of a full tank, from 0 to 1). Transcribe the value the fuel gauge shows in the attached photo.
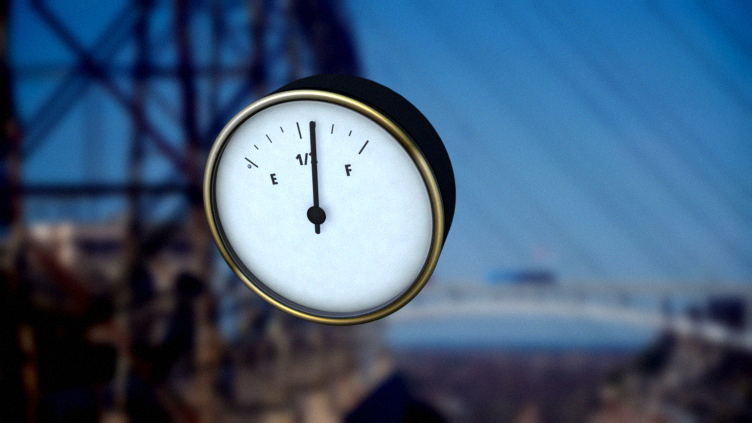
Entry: 0.625
